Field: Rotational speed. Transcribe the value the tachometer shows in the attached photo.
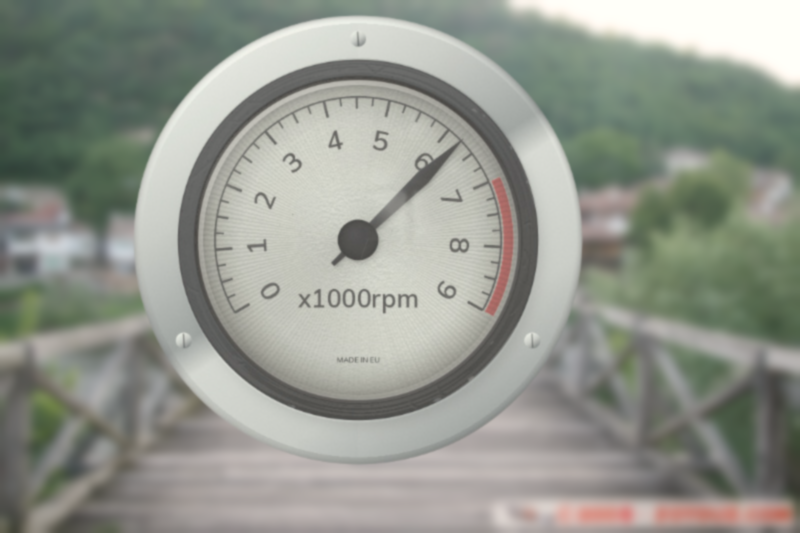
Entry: 6250 rpm
